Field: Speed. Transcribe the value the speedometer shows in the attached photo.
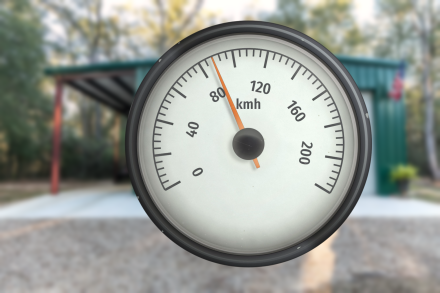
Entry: 88 km/h
